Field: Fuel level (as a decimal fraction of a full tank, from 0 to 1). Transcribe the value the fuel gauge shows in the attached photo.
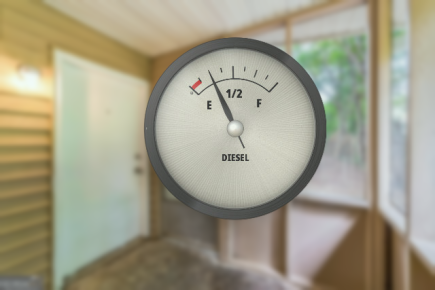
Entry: 0.25
